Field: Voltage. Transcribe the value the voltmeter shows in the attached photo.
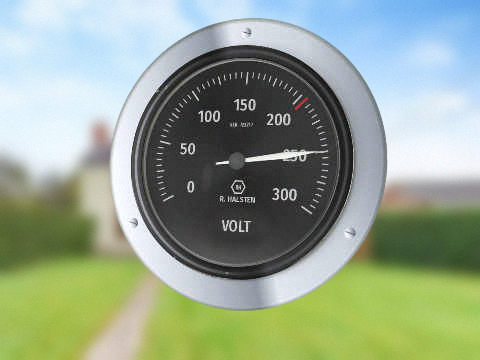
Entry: 250 V
